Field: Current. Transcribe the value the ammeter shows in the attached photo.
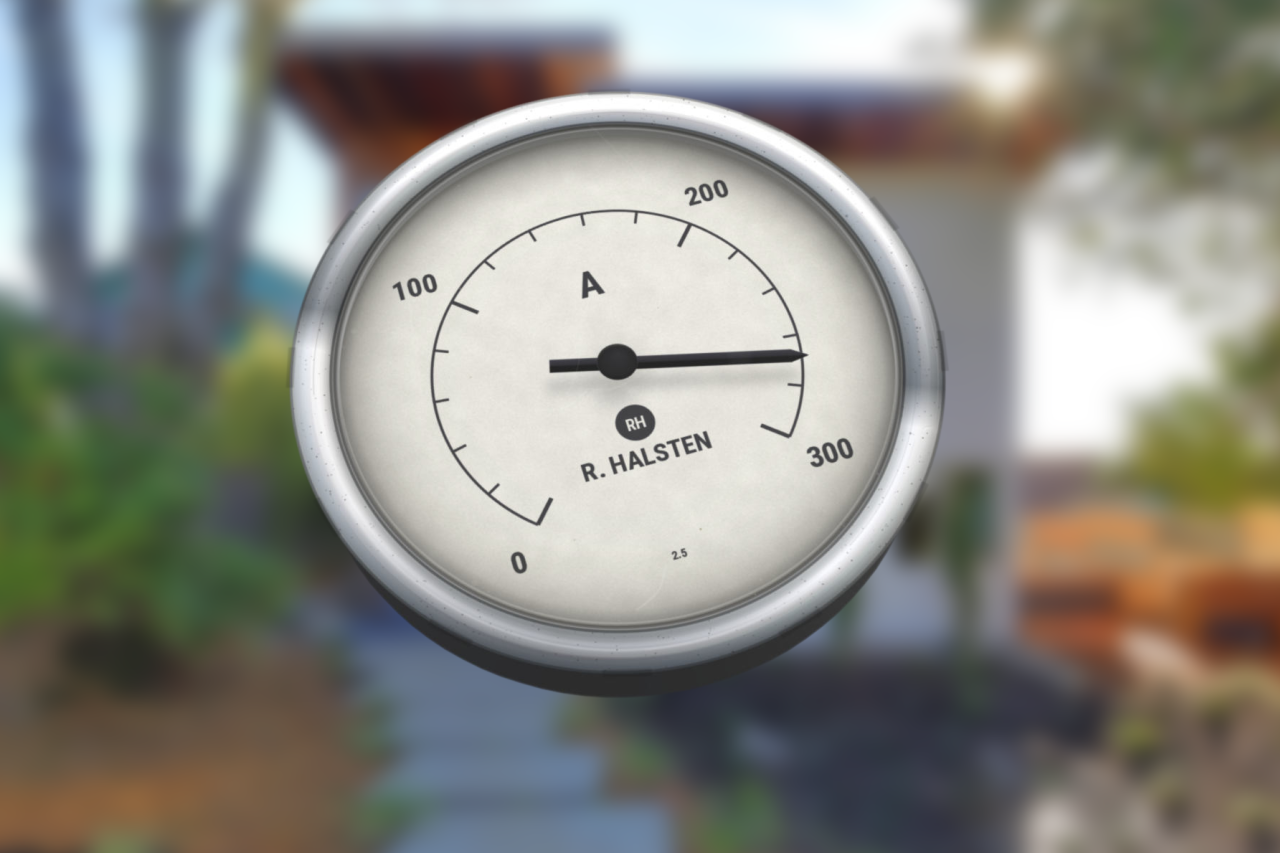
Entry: 270 A
